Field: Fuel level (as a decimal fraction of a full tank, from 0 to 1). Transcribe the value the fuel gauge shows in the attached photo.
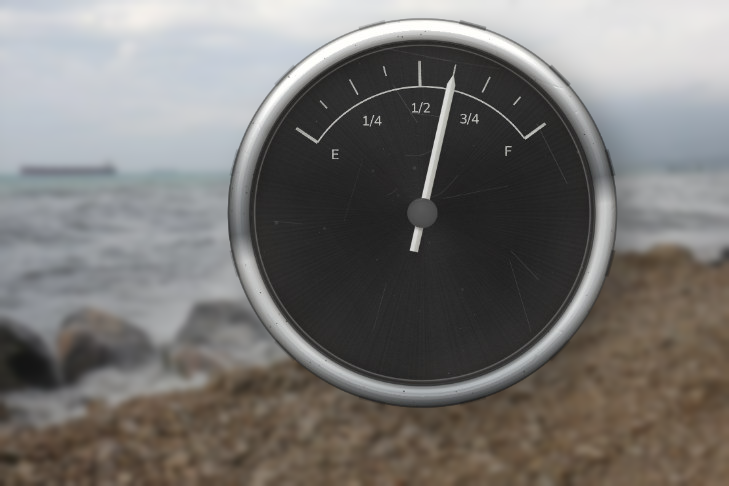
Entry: 0.625
